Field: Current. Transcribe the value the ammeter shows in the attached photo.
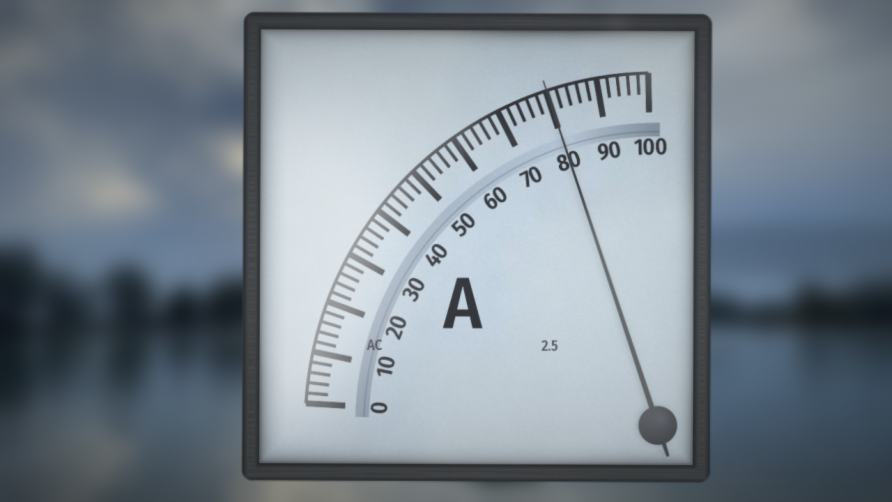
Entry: 80 A
